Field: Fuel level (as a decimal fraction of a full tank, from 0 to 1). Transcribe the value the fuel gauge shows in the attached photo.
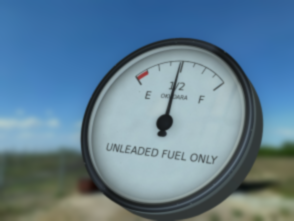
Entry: 0.5
